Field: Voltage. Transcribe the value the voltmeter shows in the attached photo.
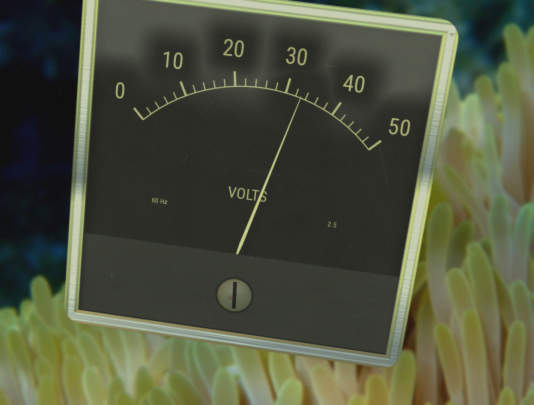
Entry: 33 V
